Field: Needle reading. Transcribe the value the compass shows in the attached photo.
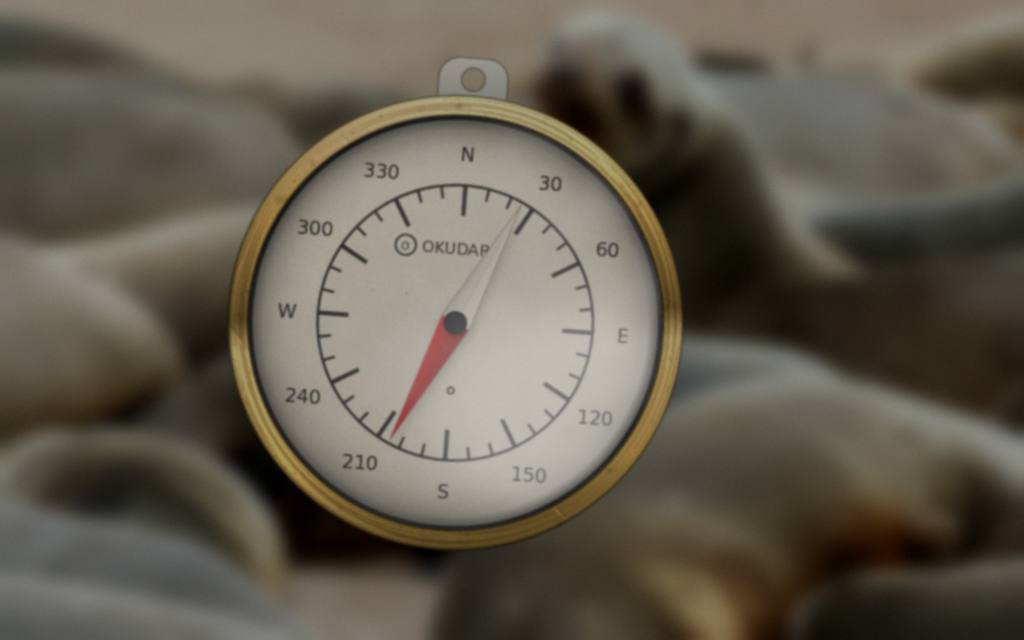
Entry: 205 °
